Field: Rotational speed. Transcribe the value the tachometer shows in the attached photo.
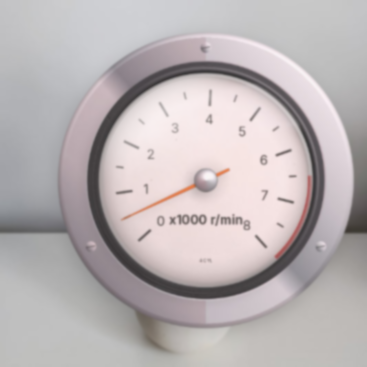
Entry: 500 rpm
